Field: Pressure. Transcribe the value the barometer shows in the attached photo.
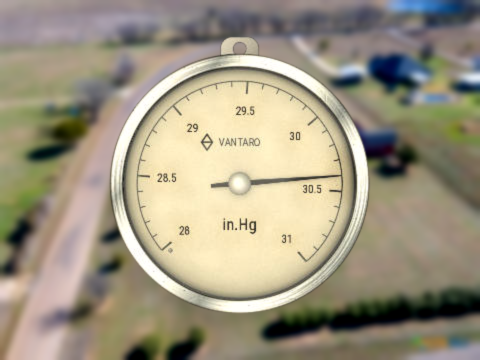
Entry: 30.4 inHg
